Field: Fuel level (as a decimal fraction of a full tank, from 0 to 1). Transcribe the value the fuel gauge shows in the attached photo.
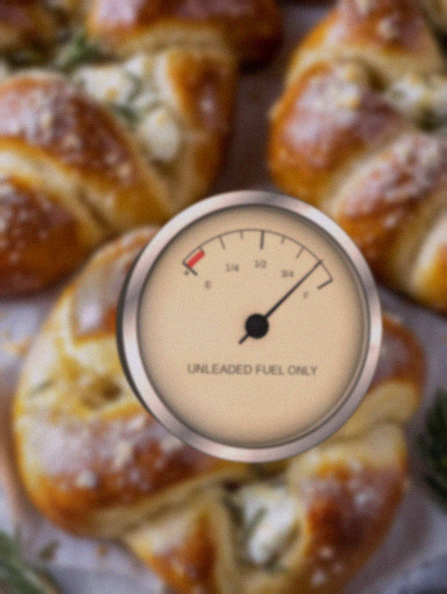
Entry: 0.875
